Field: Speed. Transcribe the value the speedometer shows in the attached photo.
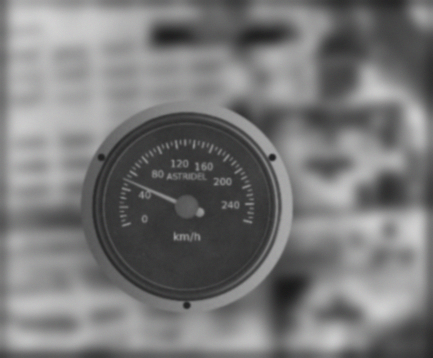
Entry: 50 km/h
